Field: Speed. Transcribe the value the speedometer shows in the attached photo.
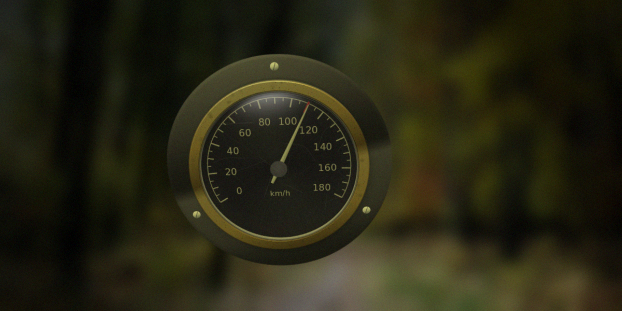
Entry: 110 km/h
